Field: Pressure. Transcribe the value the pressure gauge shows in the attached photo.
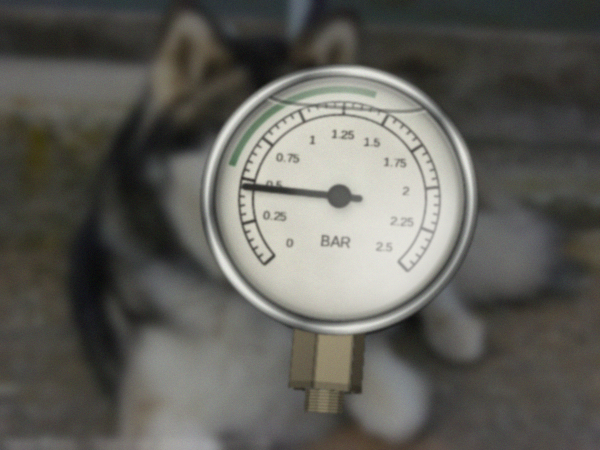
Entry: 0.45 bar
